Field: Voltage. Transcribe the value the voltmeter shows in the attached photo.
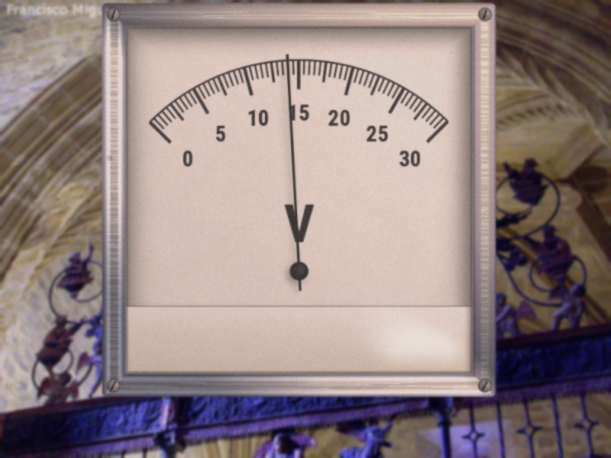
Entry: 14 V
